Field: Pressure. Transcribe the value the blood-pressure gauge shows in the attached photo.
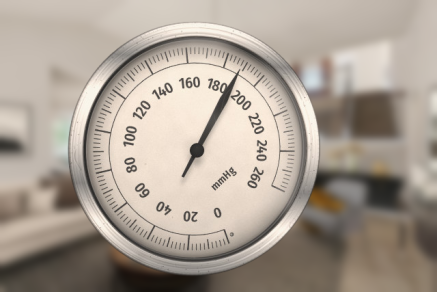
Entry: 188 mmHg
